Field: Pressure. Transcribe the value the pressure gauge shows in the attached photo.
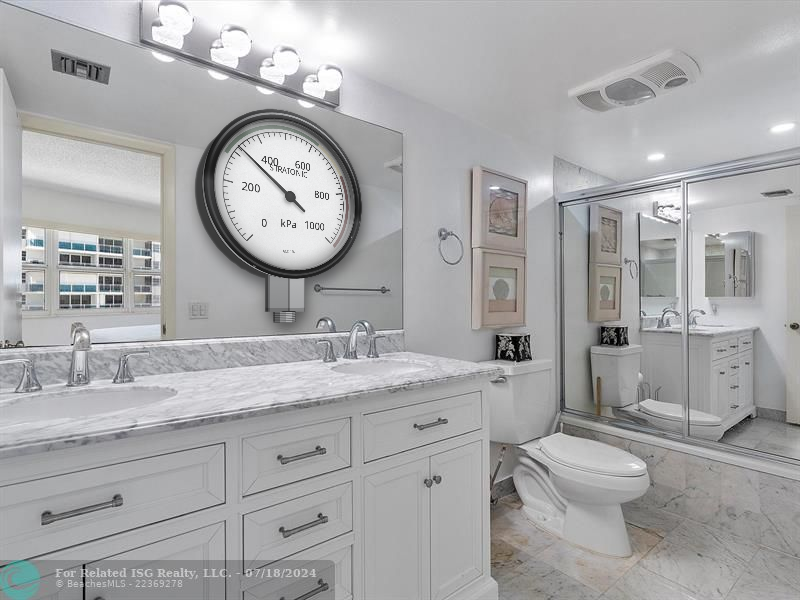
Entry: 320 kPa
